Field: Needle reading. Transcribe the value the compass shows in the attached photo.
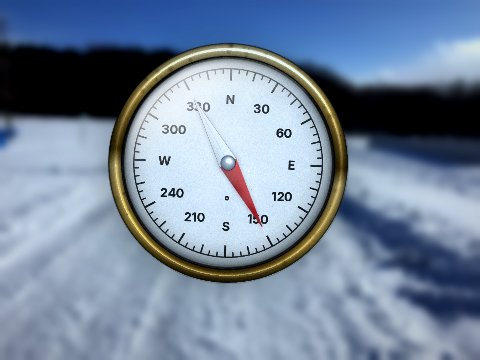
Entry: 150 °
